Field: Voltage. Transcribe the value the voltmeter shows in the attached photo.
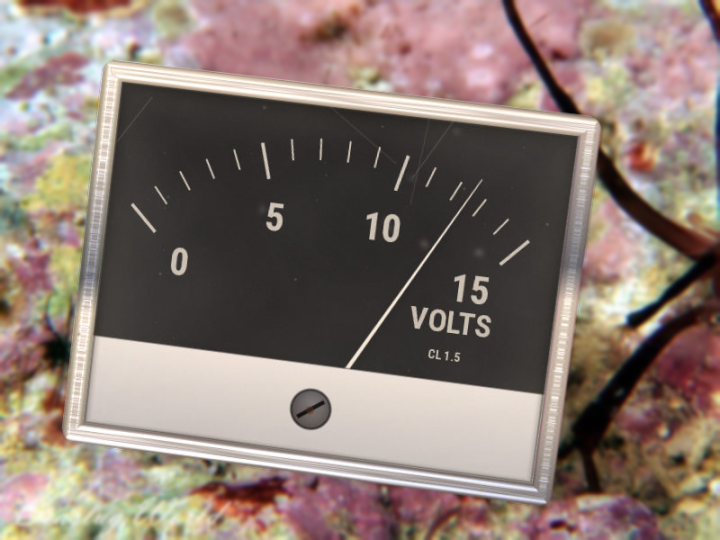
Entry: 12.5 V
